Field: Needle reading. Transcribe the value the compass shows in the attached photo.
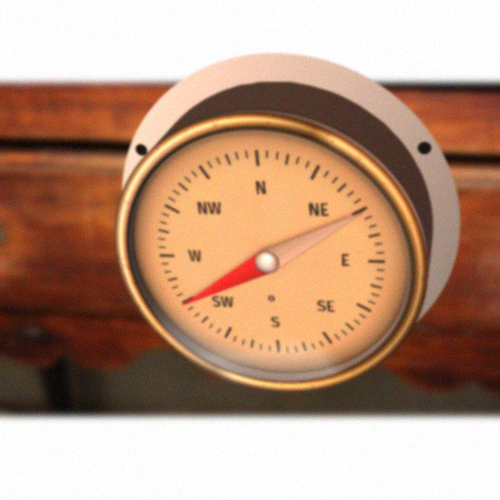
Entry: 240 °
